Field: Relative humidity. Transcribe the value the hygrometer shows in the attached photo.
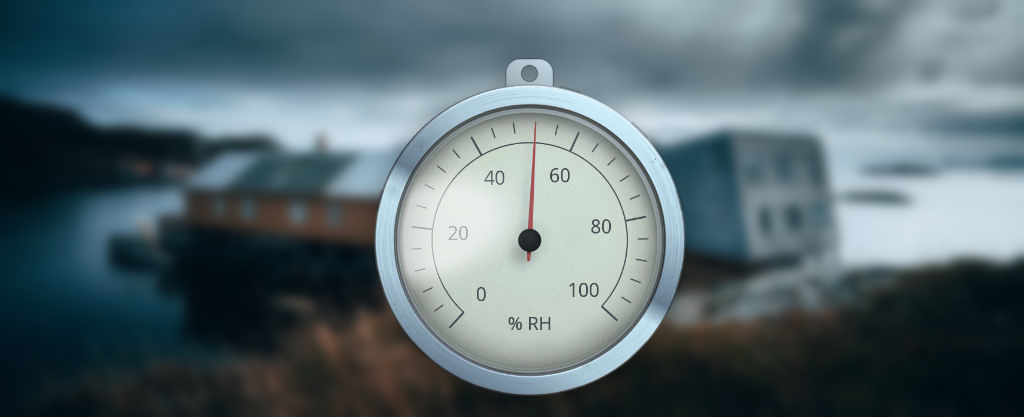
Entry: 52 %
